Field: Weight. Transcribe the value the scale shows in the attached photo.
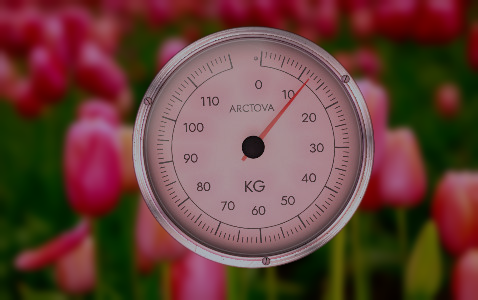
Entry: 12 kg
